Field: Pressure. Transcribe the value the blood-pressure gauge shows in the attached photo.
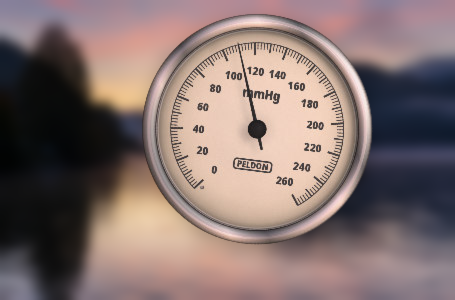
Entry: 110 mmHg
